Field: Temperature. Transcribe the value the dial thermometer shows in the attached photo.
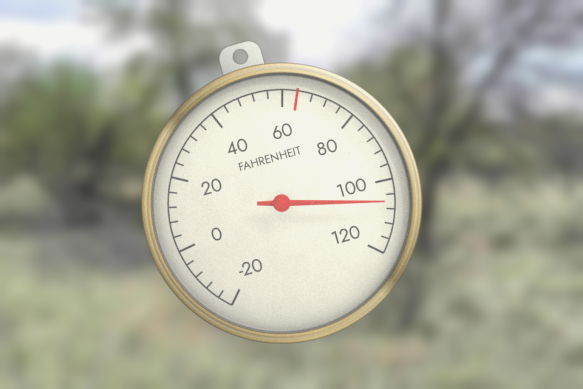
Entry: 106 °F
